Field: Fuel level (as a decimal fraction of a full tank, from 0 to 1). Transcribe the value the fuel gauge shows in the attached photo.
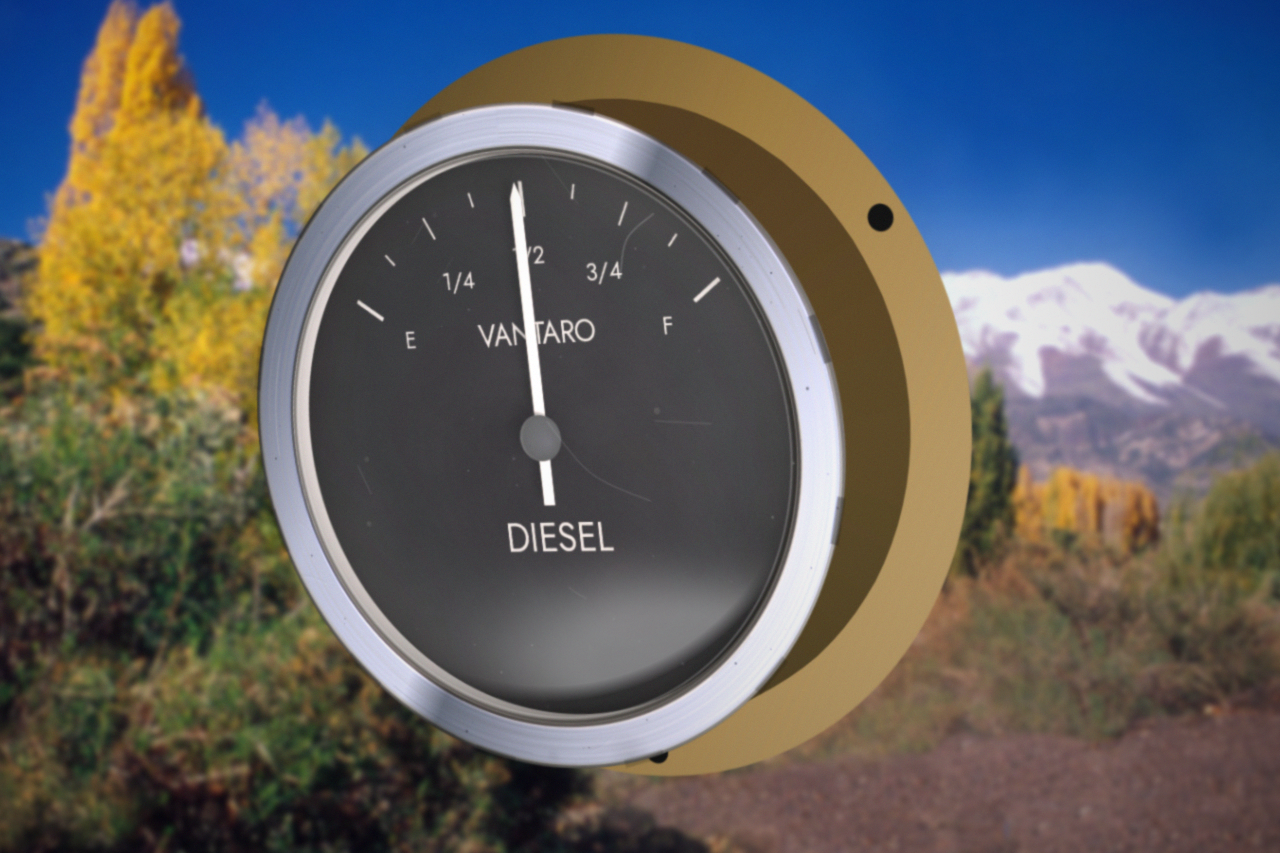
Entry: 0.5
